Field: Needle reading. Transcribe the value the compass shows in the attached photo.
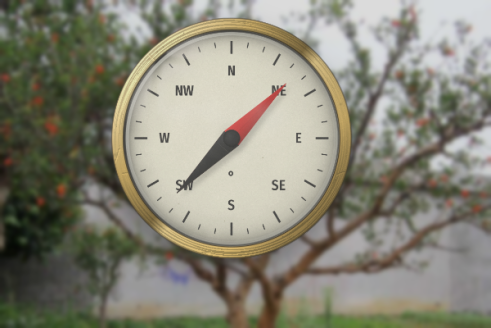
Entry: 45 °
